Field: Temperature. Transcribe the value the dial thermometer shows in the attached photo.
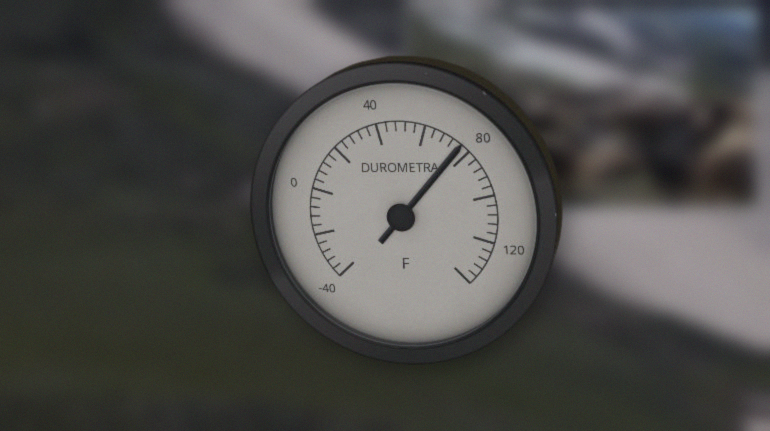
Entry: 76 °F
